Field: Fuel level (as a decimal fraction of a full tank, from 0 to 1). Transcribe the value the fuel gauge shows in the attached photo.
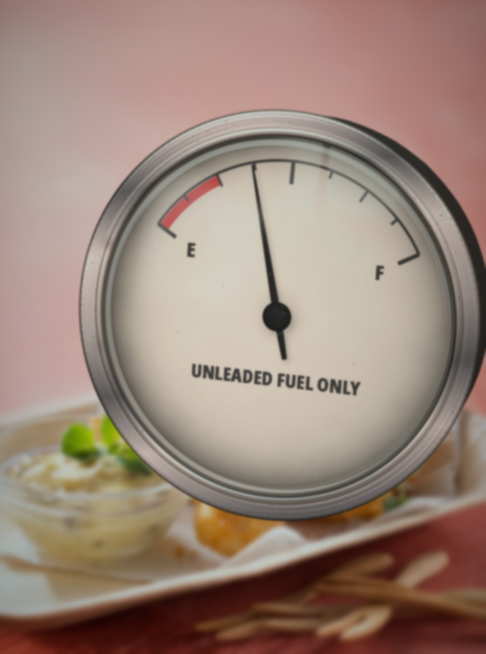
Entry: 0.375
